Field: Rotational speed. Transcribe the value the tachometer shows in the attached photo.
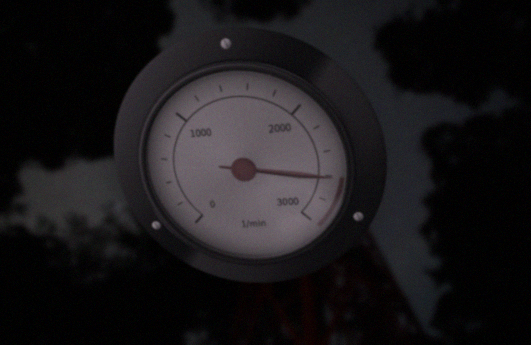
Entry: 2600 rpm
